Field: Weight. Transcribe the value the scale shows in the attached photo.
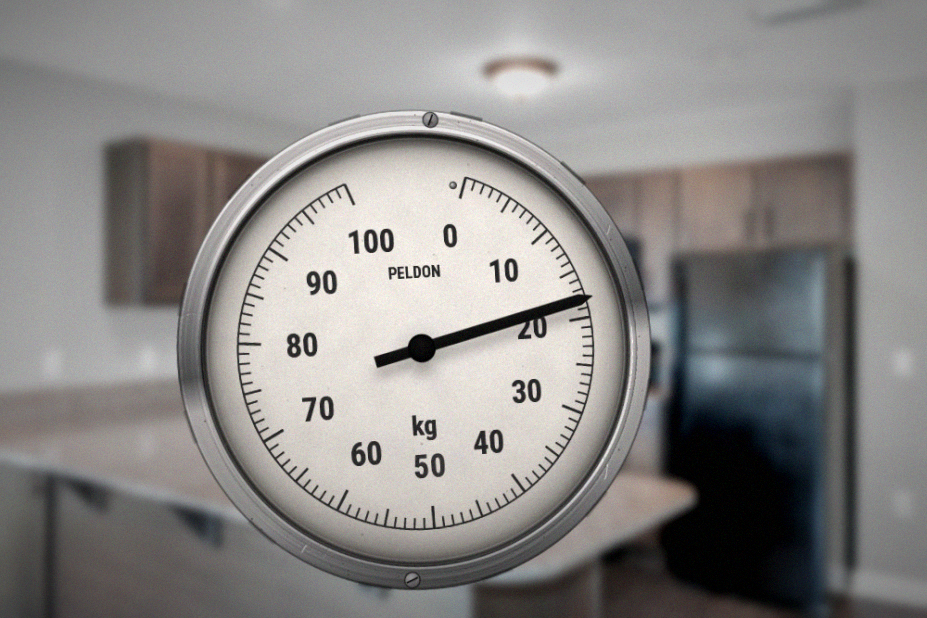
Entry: 18 kg
